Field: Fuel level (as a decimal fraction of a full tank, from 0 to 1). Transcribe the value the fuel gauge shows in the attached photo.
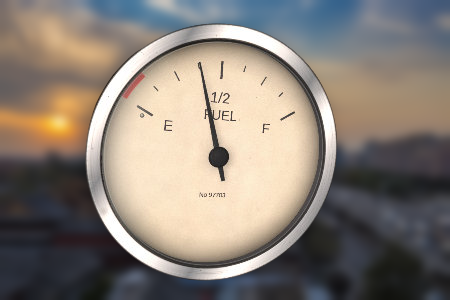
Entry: 0.375
